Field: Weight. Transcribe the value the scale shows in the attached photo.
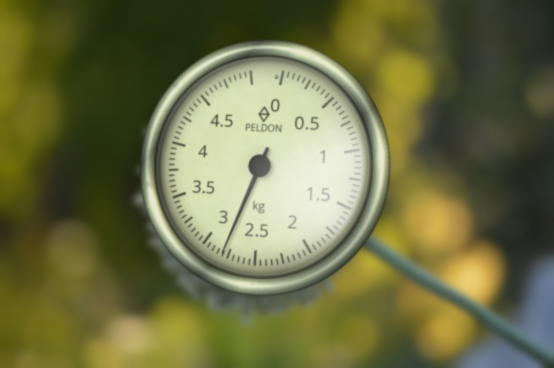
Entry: 2.8 kg
